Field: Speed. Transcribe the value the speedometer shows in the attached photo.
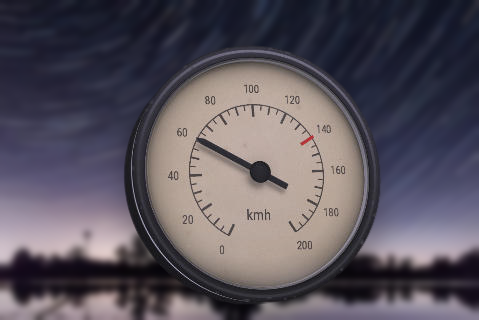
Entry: 60 km/h
